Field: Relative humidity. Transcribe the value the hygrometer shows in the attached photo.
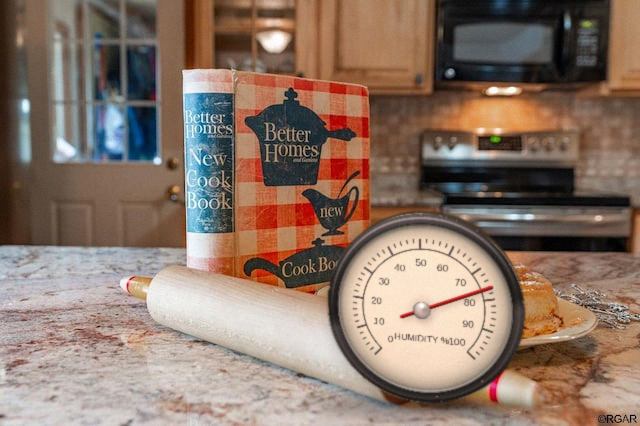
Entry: 76 %
